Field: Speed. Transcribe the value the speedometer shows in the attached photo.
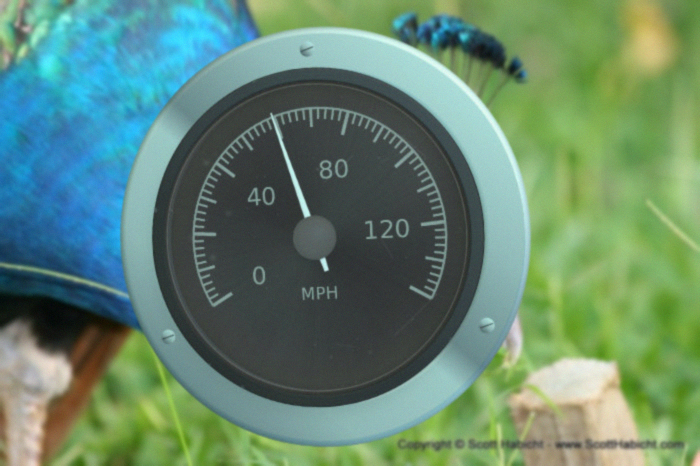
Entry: 60 mph
